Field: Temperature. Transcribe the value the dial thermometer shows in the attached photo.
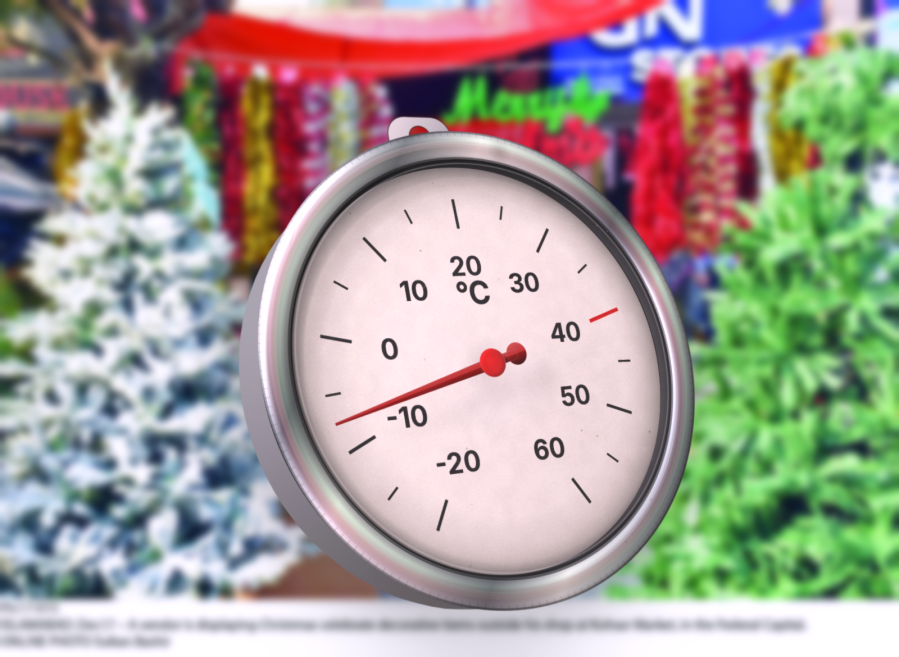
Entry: -7.5 °C
